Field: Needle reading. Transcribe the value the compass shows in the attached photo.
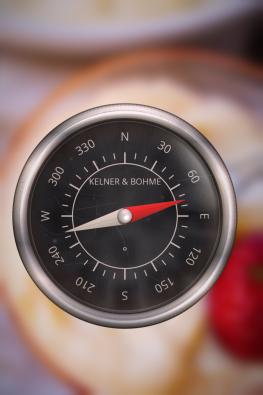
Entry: 75 °
